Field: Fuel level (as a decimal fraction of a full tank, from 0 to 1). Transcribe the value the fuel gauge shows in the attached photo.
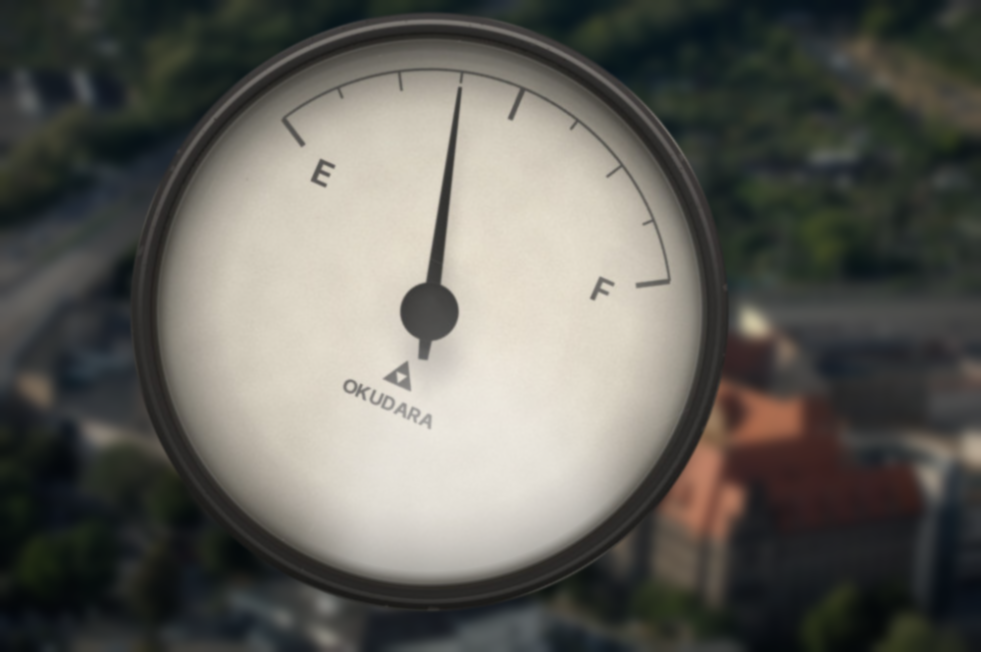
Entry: 0.375
